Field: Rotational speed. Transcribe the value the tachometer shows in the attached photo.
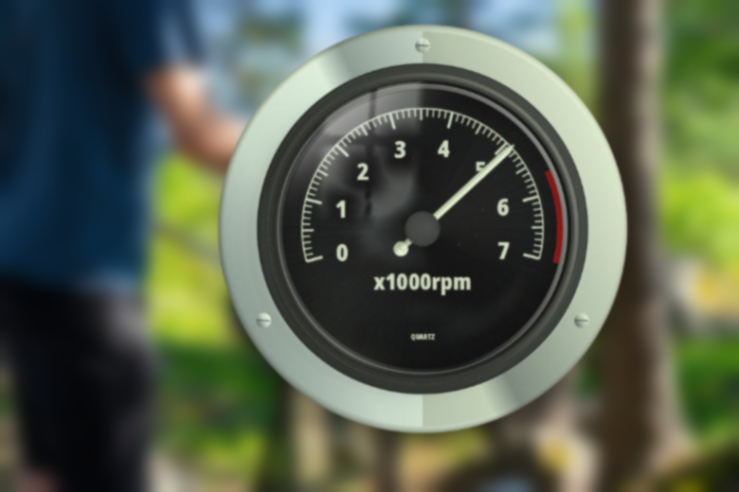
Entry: 5100 rpm
